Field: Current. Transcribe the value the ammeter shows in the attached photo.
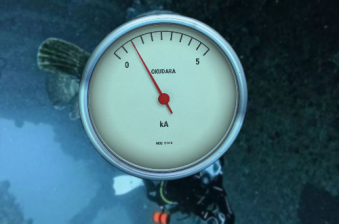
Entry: 1 kA
